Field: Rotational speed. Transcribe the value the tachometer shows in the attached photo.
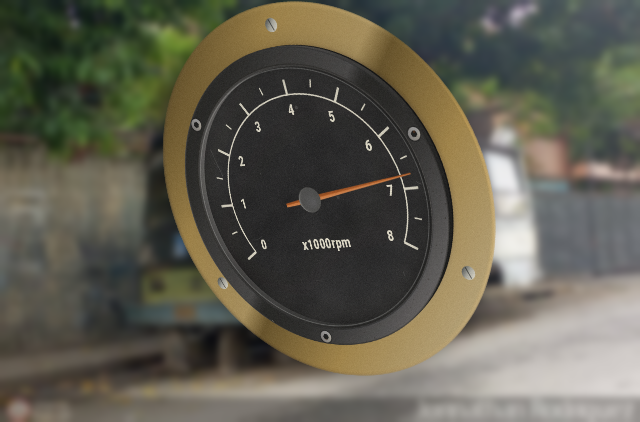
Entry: 6750 rpm
